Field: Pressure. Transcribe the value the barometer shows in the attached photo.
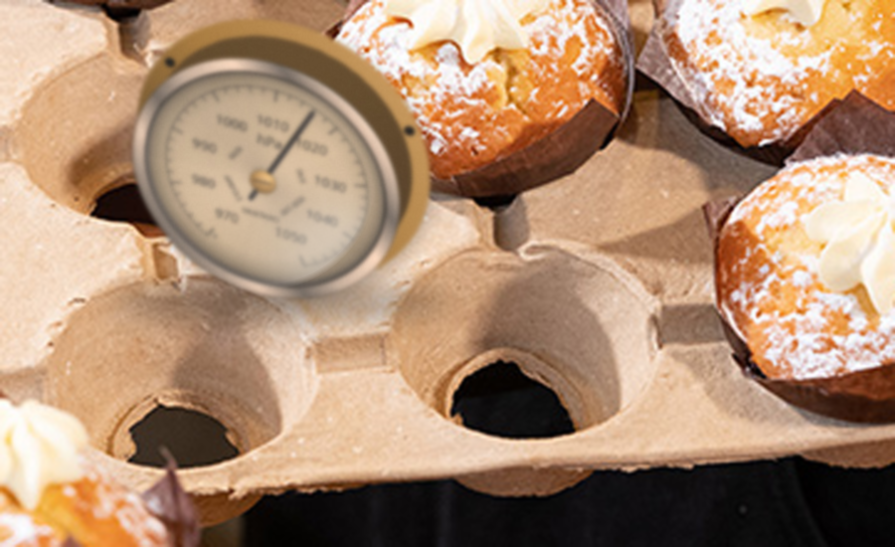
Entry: 1016 hPa
